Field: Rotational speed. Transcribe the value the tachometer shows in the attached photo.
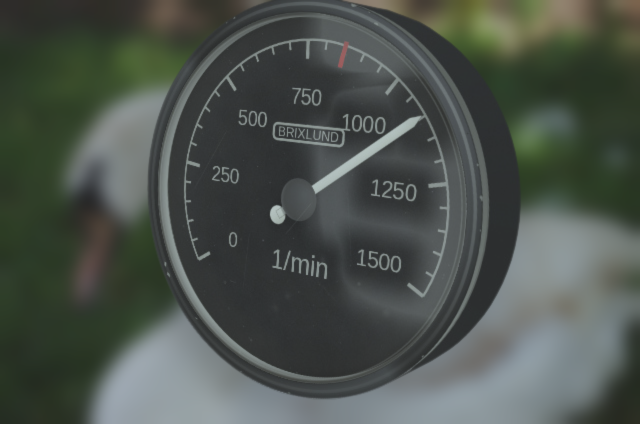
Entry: 1100 rpm
